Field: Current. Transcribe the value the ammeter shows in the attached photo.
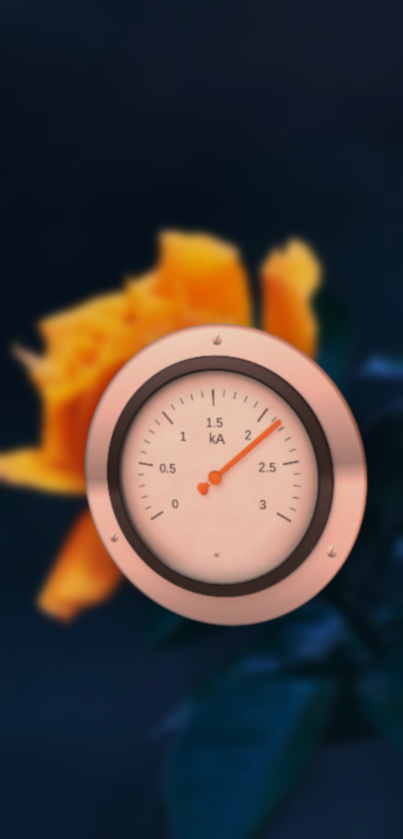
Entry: 2.15 kA
